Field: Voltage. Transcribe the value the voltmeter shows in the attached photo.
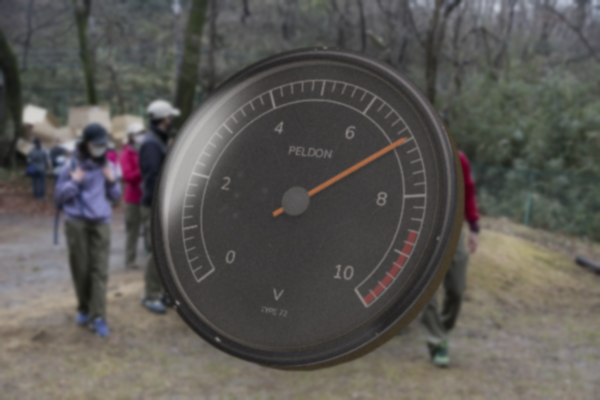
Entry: 7 V
